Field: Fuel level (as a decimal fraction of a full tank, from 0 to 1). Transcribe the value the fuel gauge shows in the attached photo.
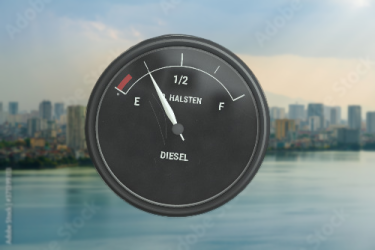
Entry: 0.25
